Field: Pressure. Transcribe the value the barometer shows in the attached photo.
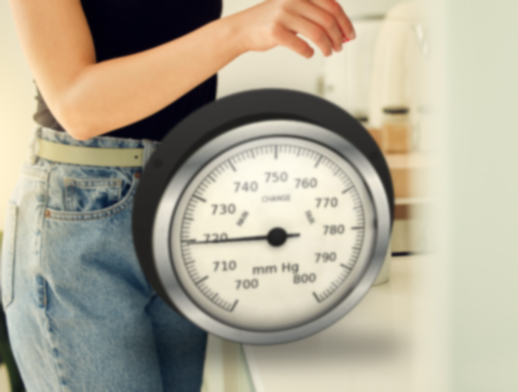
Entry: 720 mmHg
